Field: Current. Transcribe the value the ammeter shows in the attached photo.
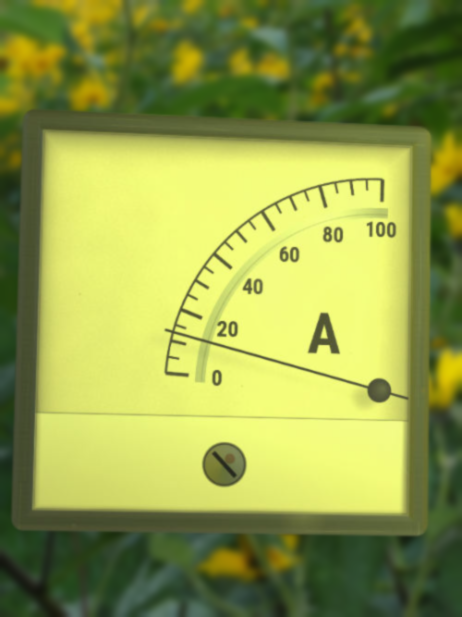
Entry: 12.5 A
